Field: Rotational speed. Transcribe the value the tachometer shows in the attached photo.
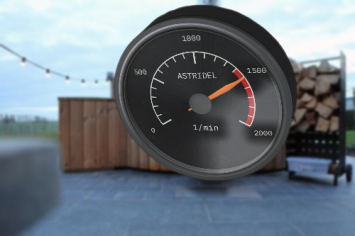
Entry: 1500 rpm
